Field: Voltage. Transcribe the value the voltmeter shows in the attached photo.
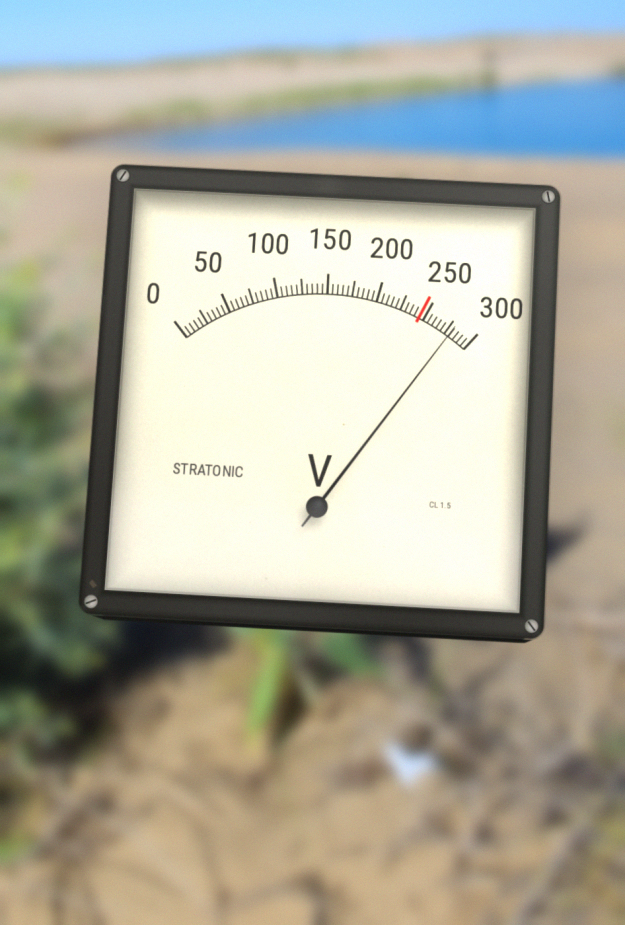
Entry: 280 V
